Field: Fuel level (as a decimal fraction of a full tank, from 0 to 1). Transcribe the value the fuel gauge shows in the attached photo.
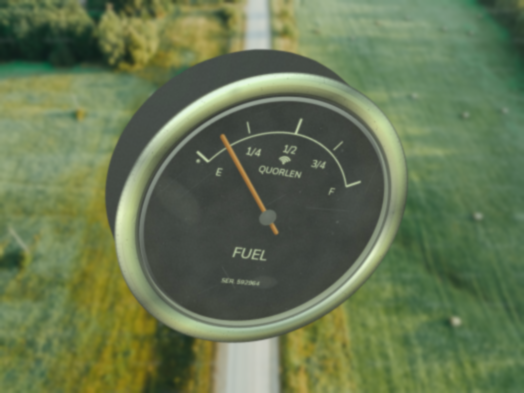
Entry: 0.125
